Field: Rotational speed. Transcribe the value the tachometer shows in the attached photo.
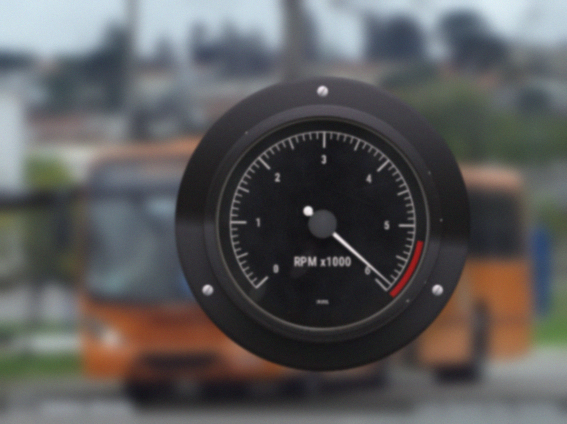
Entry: 5900 rpm
